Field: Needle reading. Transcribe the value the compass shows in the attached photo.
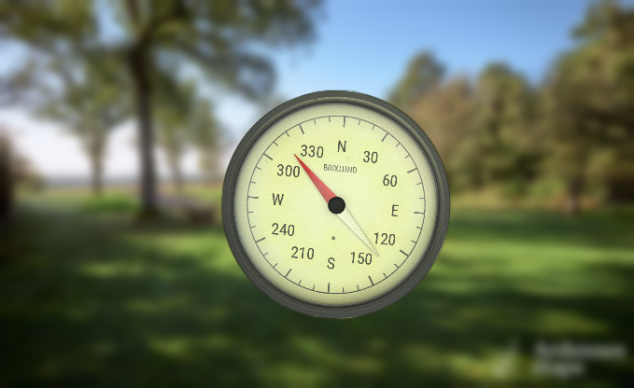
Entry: 315 °
